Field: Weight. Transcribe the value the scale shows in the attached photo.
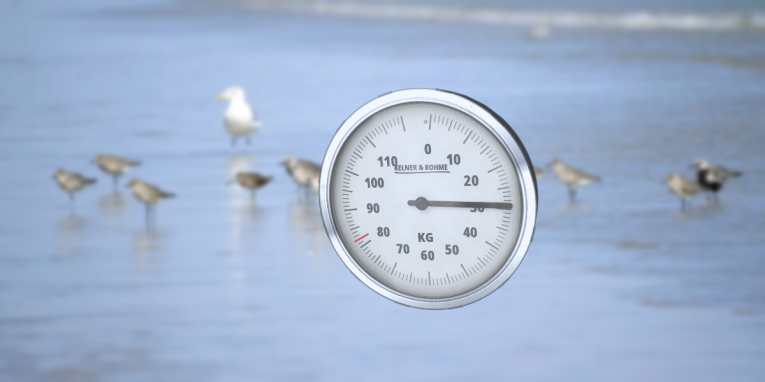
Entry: 29 kg
